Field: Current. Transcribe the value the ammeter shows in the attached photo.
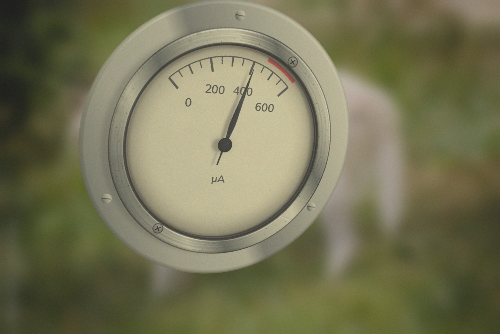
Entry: 400 µA
